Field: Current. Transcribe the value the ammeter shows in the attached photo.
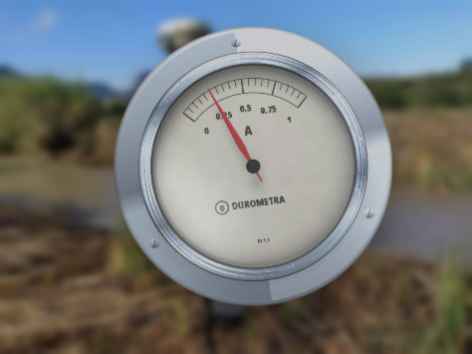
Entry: 0.25 A
